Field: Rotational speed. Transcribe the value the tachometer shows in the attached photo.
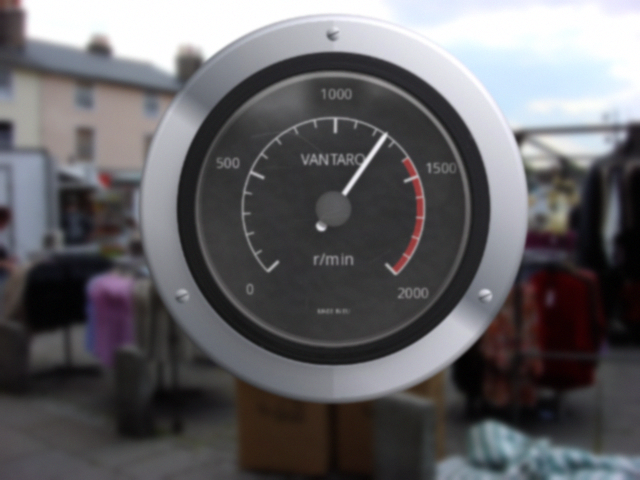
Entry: 1250 rpm
